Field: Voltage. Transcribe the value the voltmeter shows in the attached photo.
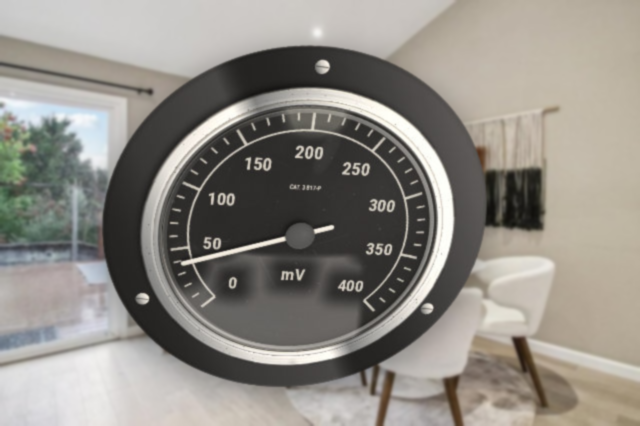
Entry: 40 mV
